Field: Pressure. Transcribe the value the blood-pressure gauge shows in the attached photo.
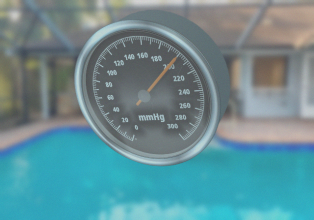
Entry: 200 mmHg
